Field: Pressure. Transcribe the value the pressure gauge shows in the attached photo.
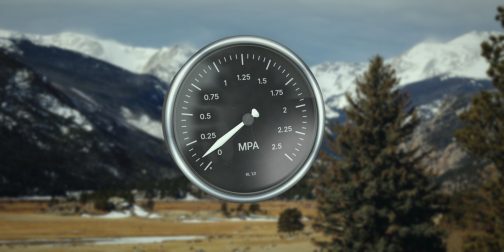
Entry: 0.1 MPa
